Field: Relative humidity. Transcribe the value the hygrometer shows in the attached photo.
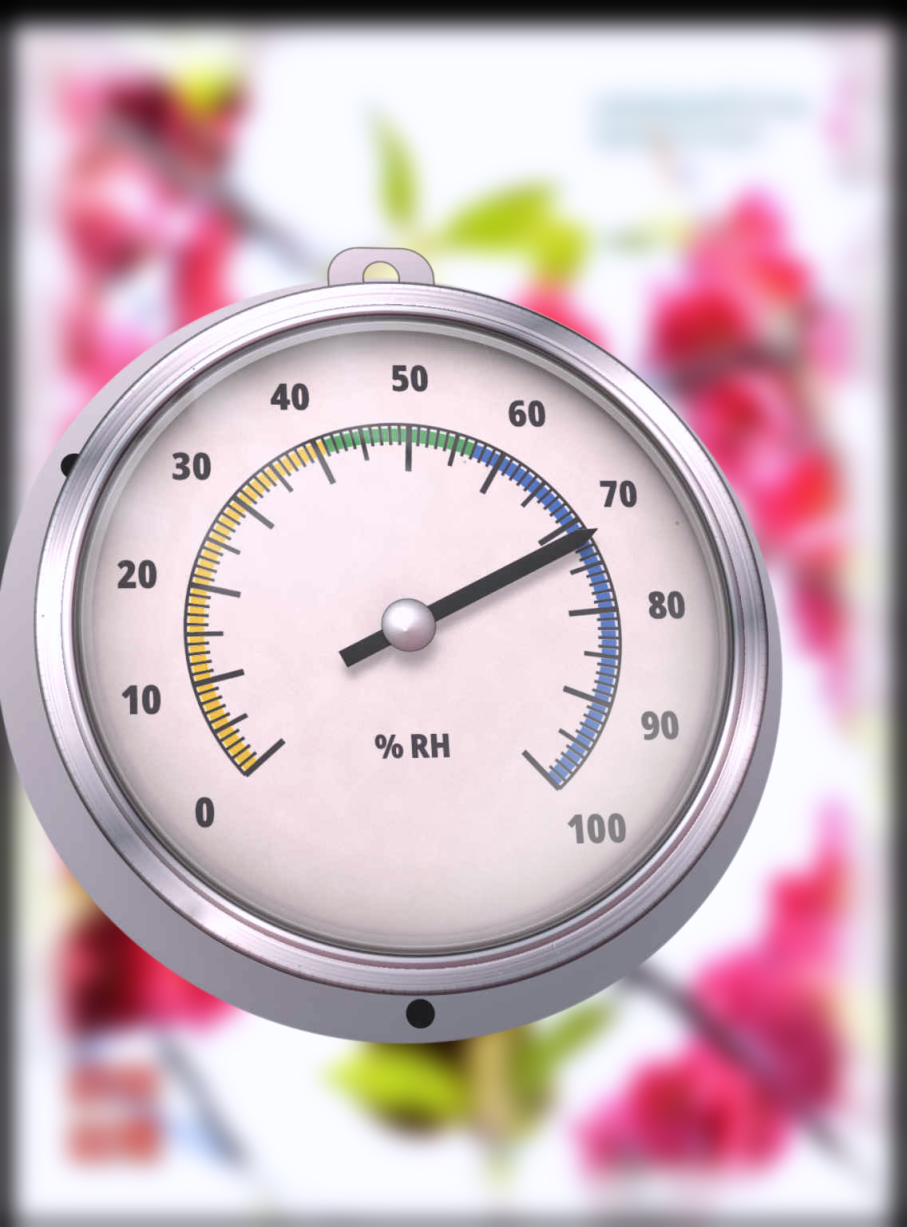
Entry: 72 %
